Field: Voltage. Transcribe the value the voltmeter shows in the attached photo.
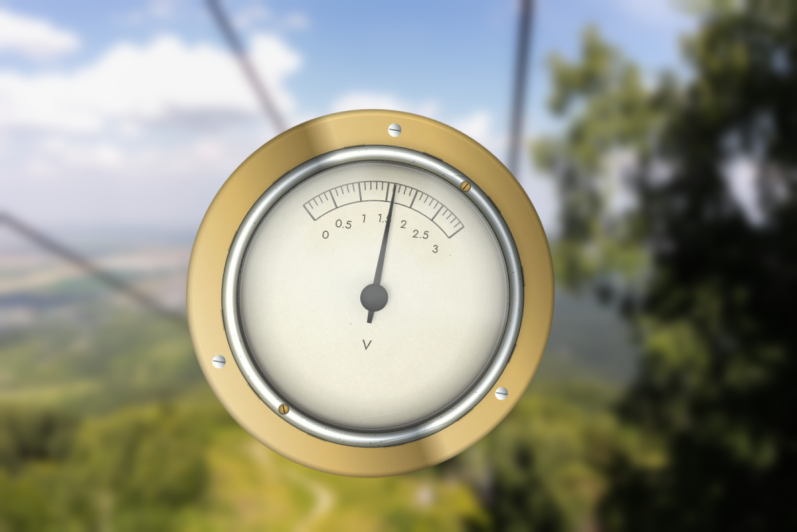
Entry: 1.6 V
